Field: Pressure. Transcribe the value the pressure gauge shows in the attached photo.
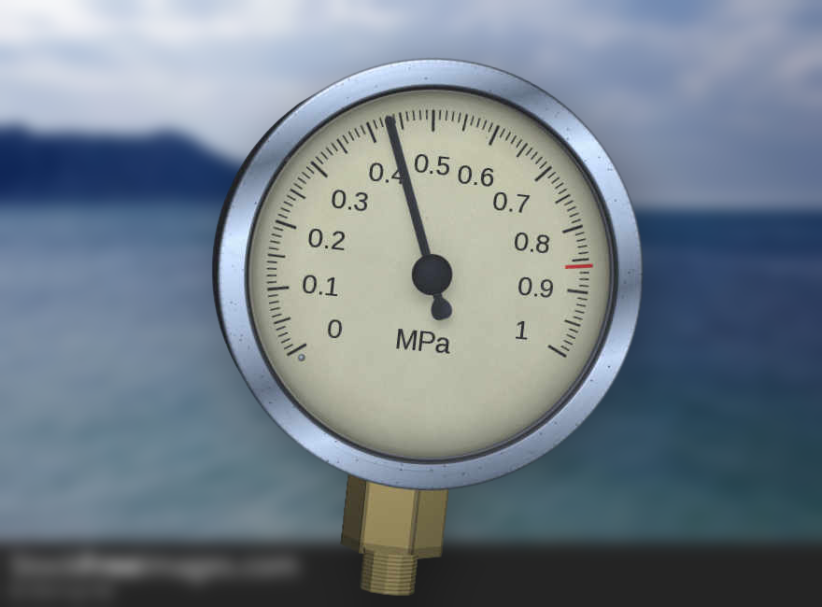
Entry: 0.43 MPa
